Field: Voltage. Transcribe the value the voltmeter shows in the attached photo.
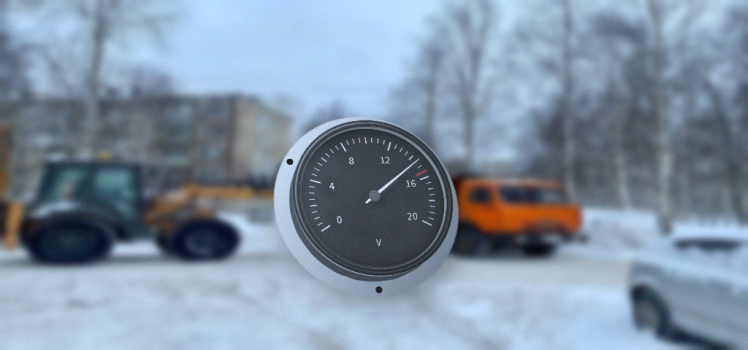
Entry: 14.5 V
